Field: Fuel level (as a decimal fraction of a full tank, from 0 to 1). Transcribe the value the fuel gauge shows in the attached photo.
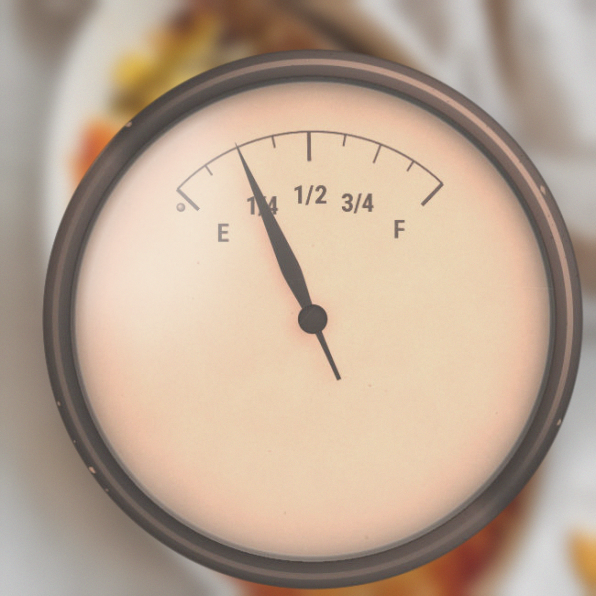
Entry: 0.25
